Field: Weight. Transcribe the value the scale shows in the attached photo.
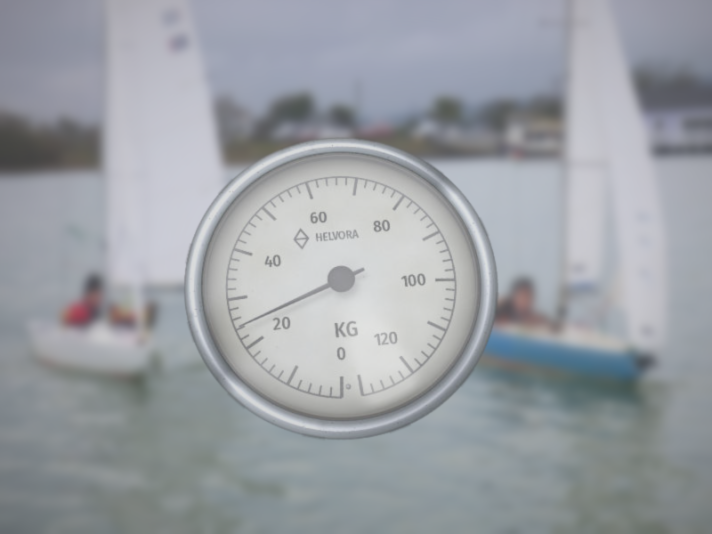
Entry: 24 kg
